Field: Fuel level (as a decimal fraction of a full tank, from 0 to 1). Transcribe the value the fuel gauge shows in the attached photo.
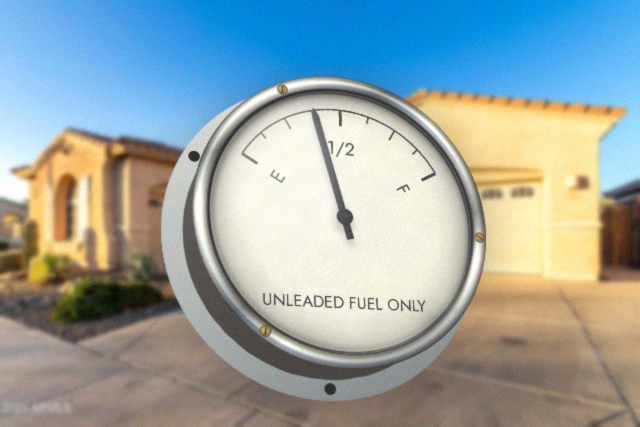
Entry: 0.375
